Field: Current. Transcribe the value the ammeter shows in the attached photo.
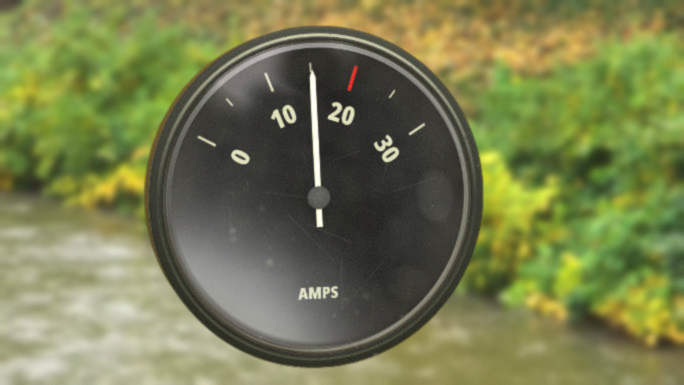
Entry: 15 A
